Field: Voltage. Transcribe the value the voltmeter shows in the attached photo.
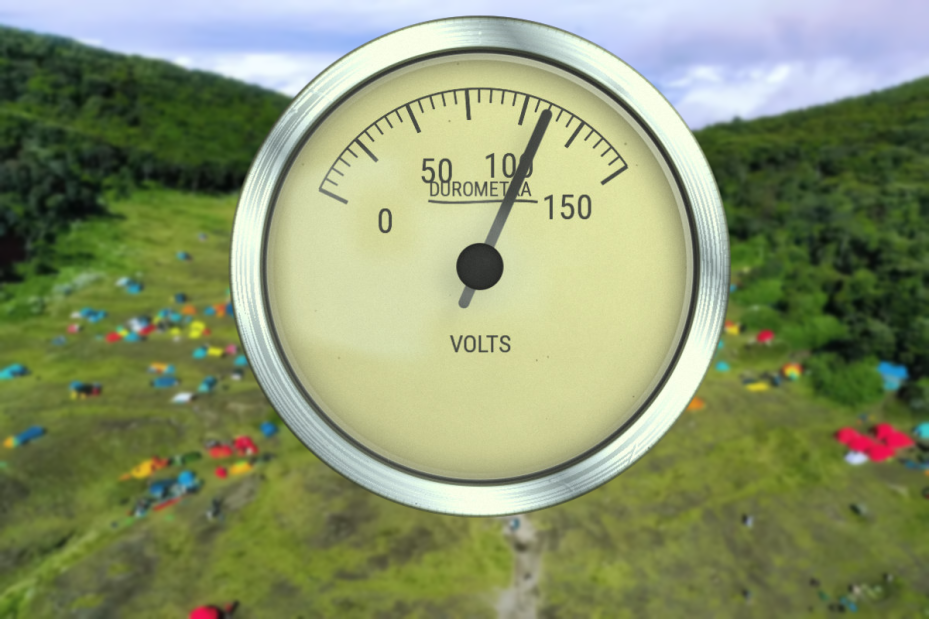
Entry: 110 V
